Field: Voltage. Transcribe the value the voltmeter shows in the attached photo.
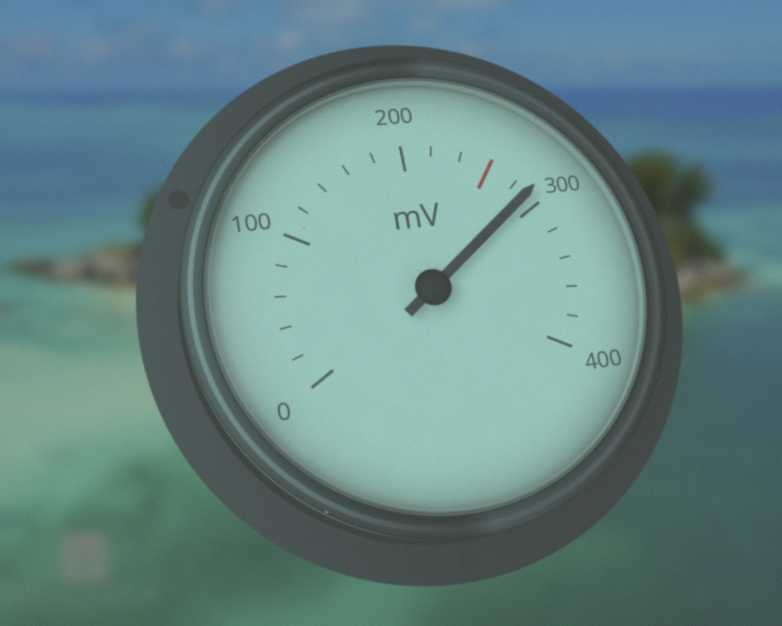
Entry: 290 mV
